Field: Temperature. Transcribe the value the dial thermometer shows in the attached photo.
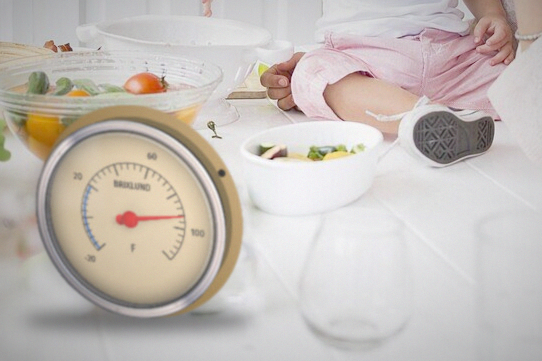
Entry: 92 °F
